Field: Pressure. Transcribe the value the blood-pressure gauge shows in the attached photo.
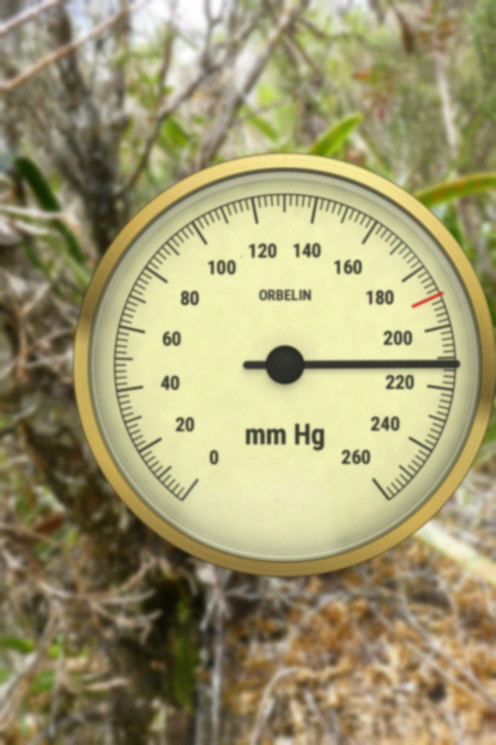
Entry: 212 mmHg
